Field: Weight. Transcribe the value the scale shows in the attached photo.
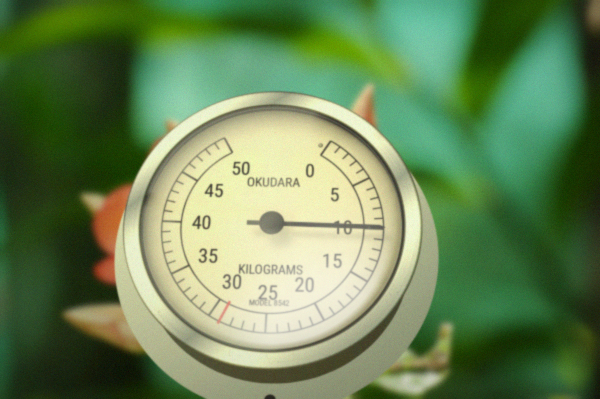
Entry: 10 kg
